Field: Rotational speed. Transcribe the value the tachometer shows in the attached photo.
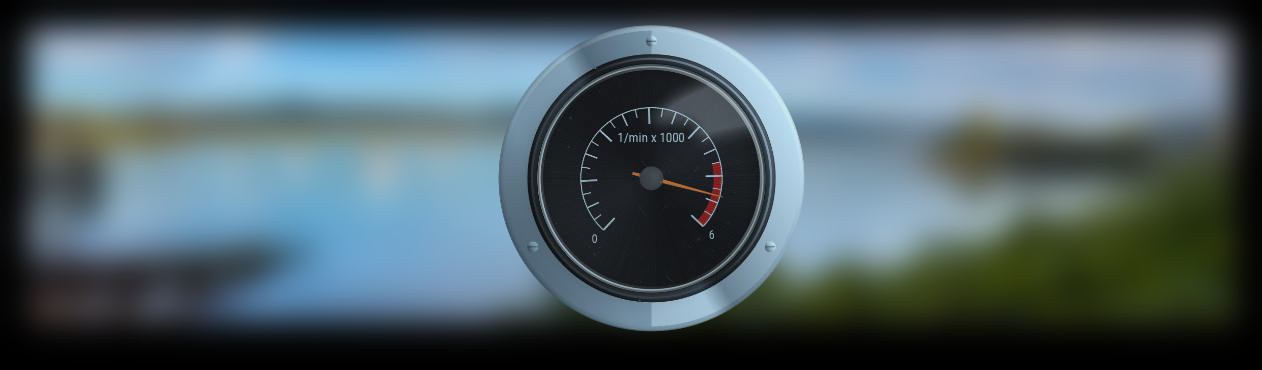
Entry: 5375 rpm
